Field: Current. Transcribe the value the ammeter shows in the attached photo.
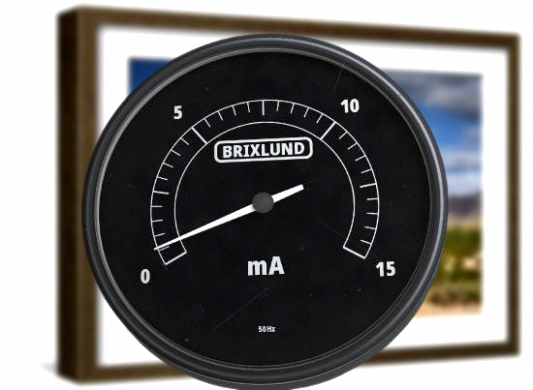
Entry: 0.5 mA
